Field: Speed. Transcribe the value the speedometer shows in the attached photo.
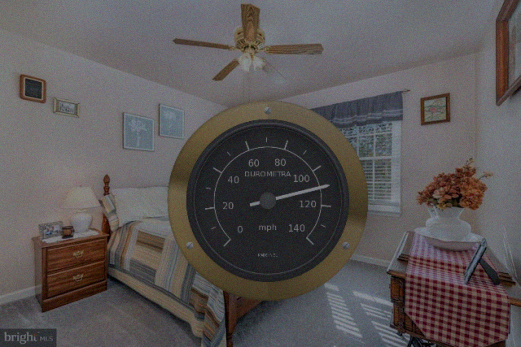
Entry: 110 mph
